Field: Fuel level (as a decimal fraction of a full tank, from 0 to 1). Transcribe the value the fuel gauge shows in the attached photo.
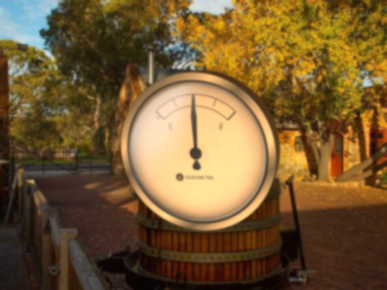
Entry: 0.5
